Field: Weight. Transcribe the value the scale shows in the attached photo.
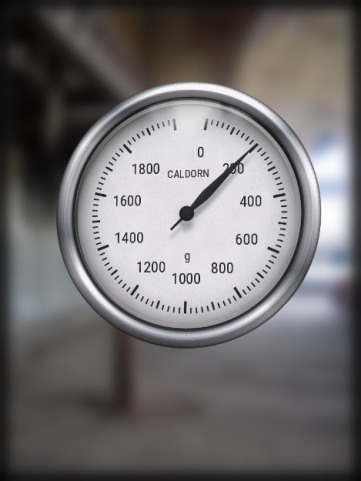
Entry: 200 g
